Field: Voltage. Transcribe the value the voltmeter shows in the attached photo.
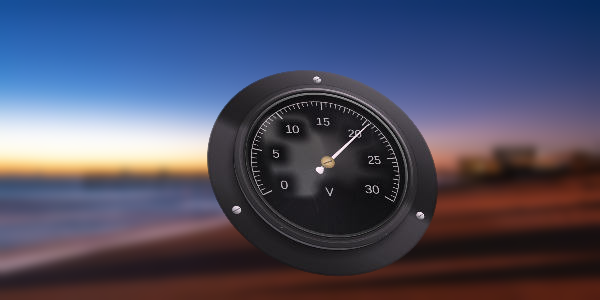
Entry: 20.5 V
